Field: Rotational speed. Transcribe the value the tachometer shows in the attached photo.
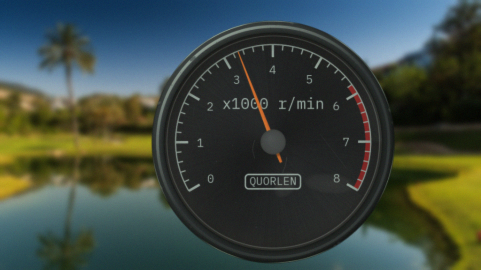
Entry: 3300 rpm
